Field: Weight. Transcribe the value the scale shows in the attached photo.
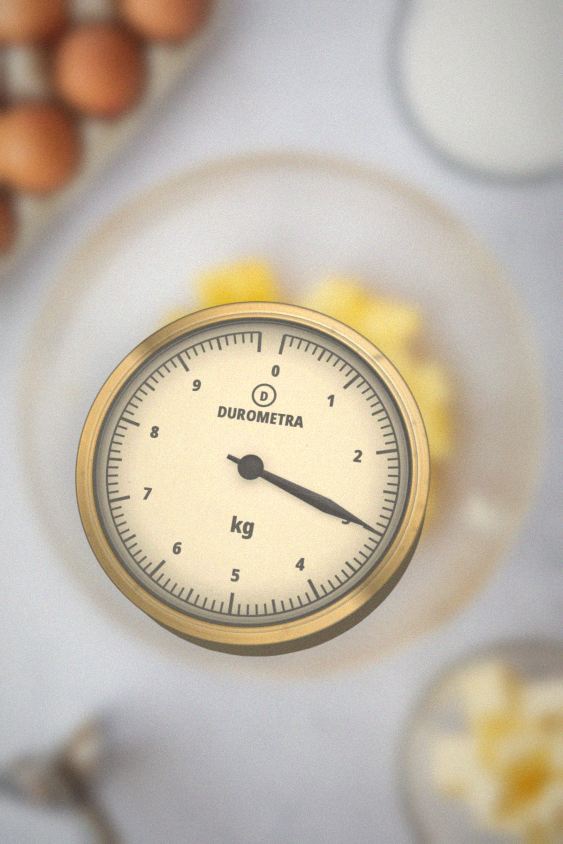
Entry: 3 kg
